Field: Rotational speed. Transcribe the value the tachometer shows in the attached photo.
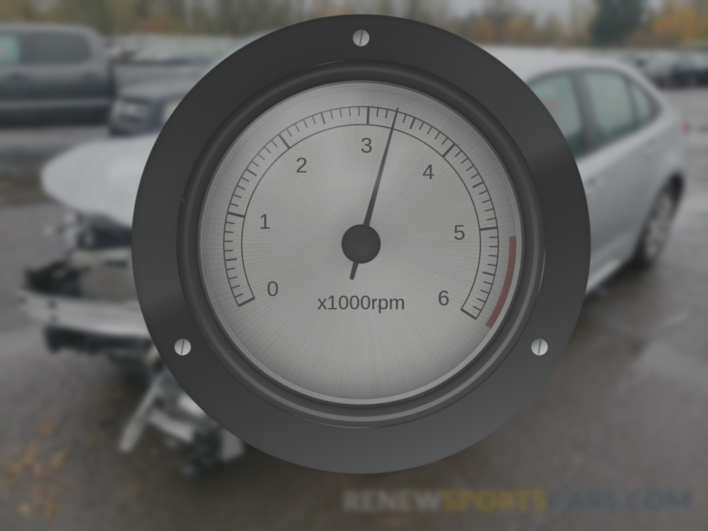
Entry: 3300 rpm
